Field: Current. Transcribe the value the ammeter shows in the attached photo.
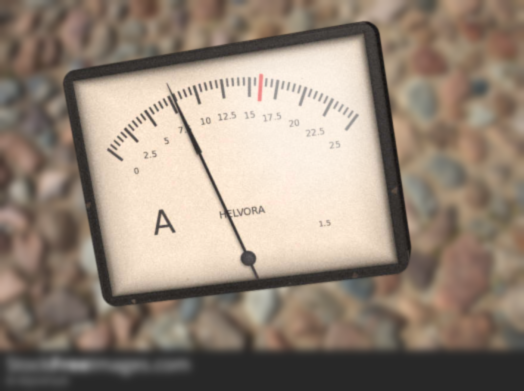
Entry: 8 A
